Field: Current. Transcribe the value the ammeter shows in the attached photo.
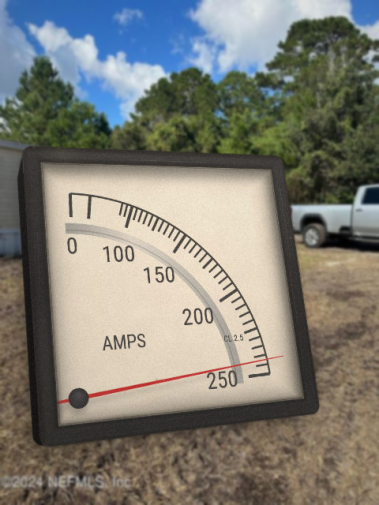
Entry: 242.5 A
